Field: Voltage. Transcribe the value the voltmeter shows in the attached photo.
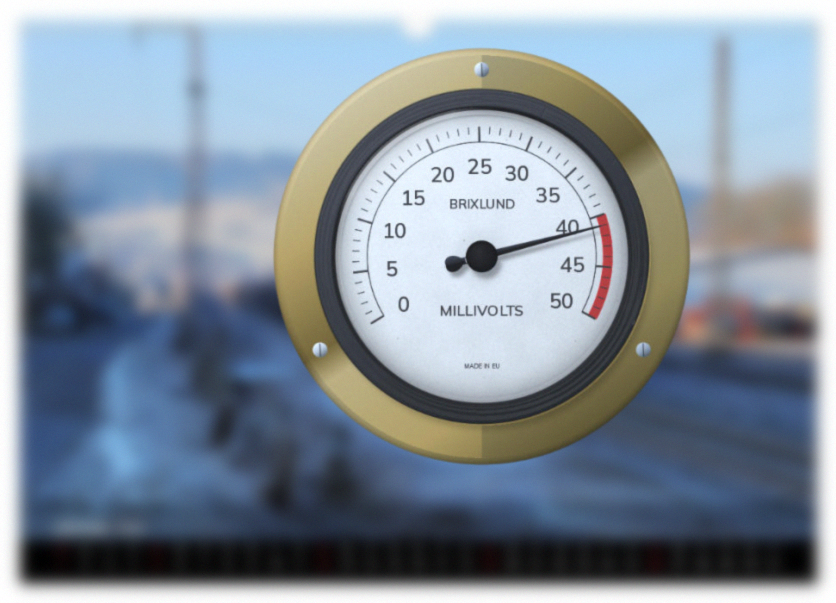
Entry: 41 mV
